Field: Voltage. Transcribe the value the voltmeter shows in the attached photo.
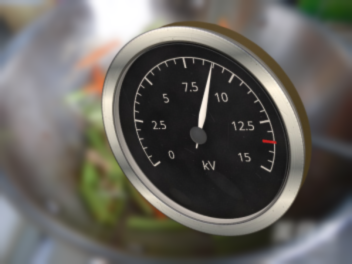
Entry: 9 kV
